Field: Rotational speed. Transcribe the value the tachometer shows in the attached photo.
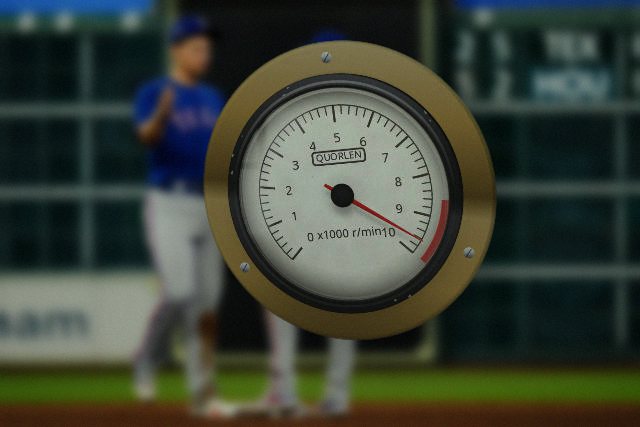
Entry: 9600 rpm
